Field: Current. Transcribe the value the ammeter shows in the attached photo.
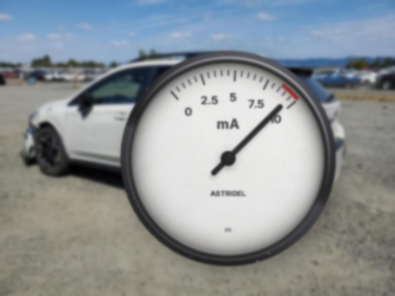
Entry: 9.5 mA
